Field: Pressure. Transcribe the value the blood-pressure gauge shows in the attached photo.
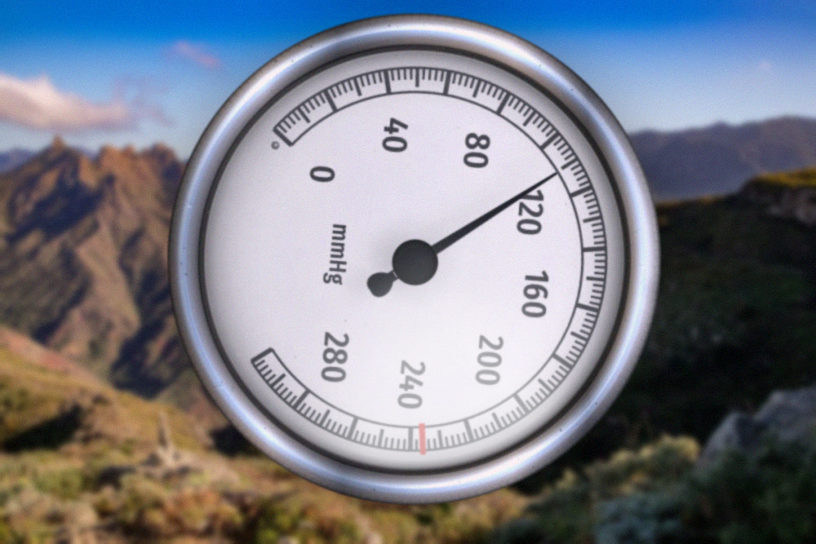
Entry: 110 mmHg
